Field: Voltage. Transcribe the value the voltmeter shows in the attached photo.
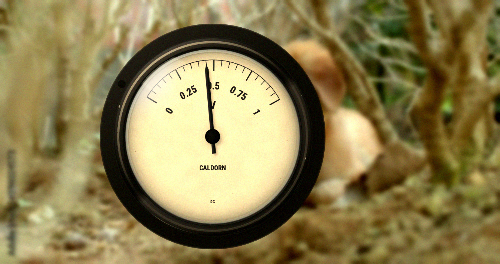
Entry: 0.45 V
